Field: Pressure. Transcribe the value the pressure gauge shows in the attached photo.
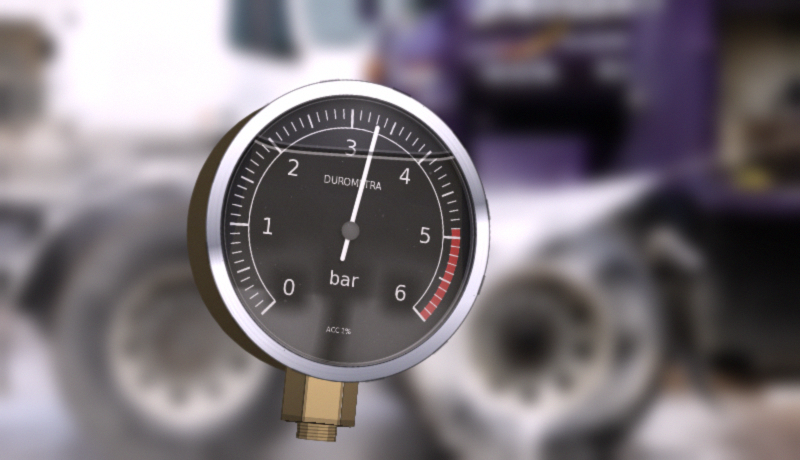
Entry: 3.3 bar
